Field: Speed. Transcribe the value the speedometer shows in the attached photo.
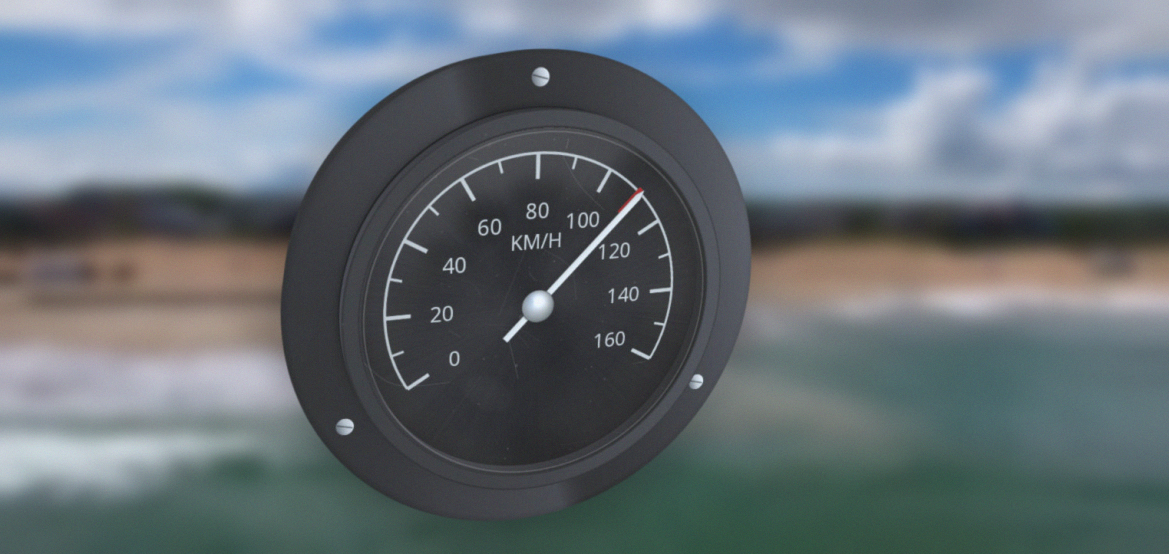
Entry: 110 km/h
